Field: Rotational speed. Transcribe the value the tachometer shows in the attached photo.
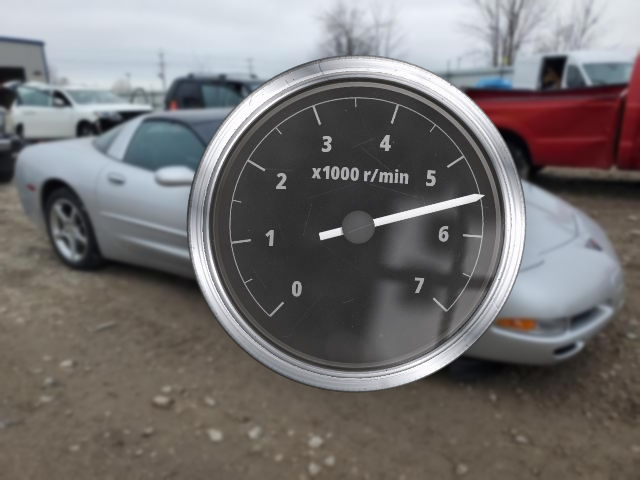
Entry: 5500 rpm
